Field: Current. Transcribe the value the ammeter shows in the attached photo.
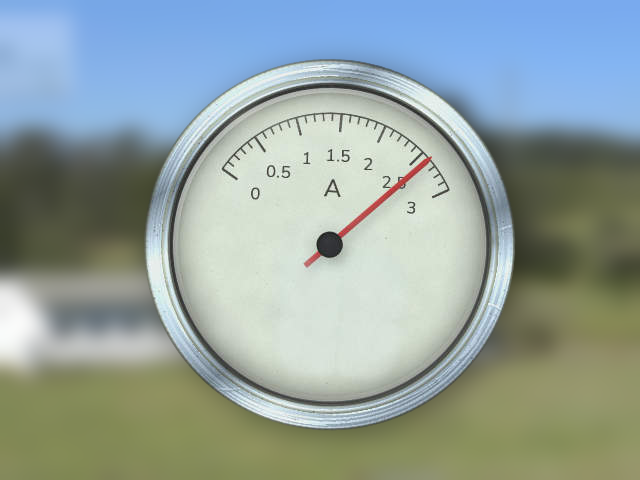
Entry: 2.6 A
